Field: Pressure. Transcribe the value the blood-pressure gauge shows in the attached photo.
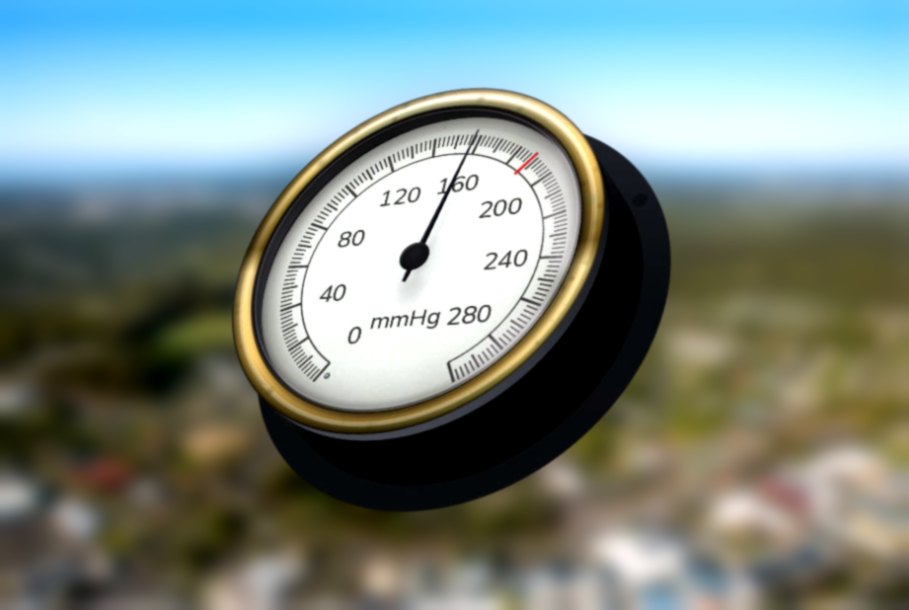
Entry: 160 mmHg
